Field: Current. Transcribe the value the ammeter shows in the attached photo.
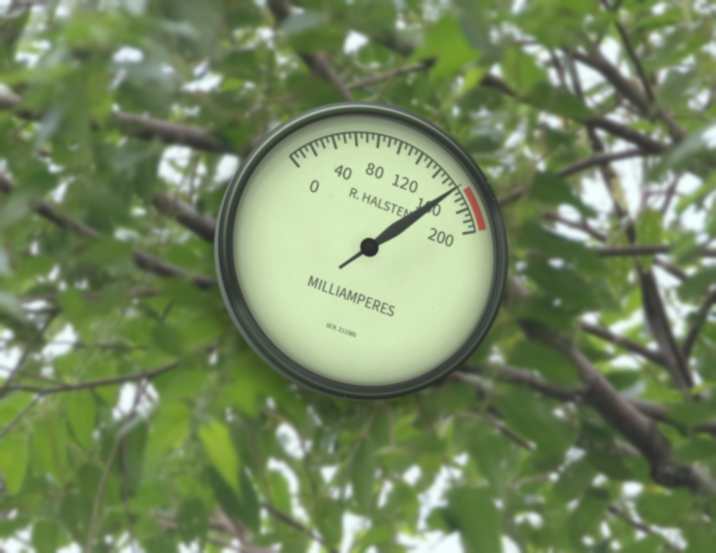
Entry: 160 mA
